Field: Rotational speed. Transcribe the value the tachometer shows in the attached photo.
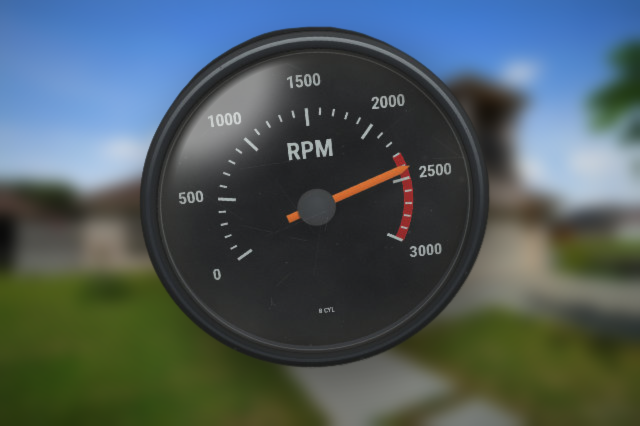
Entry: 2400 rpm
